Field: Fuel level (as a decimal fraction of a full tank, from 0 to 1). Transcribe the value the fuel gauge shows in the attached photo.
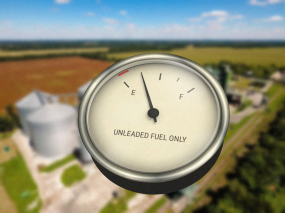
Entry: 0.25
